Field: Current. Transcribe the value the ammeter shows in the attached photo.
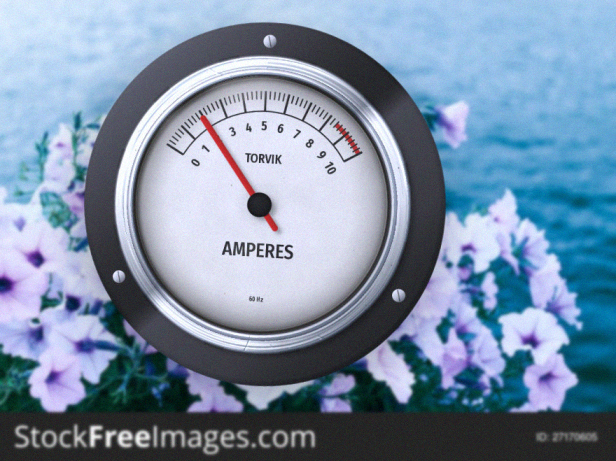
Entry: 2 A
